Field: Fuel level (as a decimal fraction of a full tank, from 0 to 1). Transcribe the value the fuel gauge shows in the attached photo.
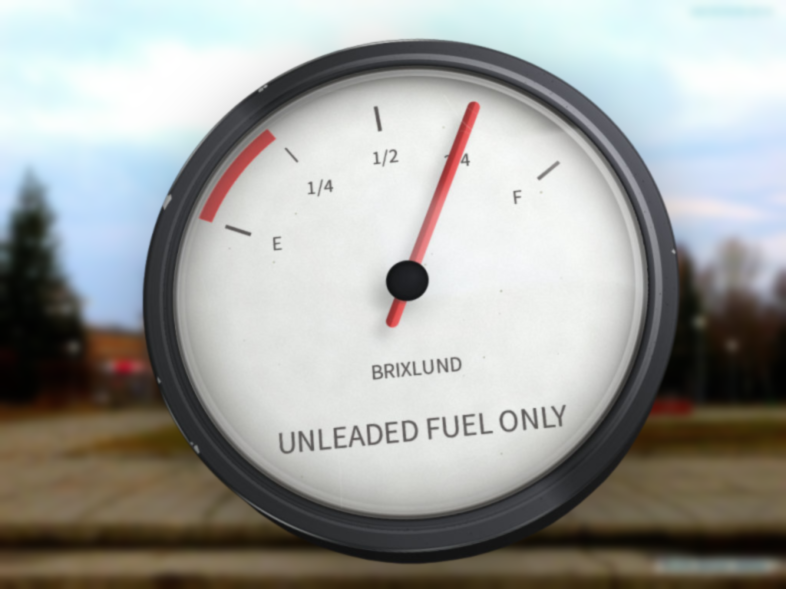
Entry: 0.75
